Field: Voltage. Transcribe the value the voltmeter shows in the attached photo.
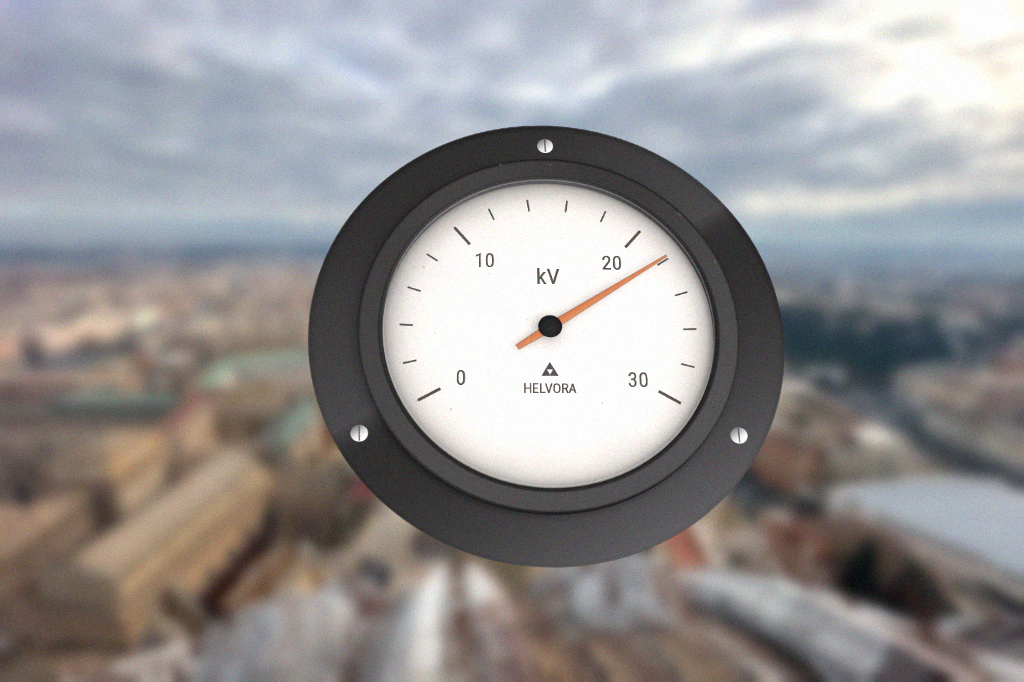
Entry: 22 kV
